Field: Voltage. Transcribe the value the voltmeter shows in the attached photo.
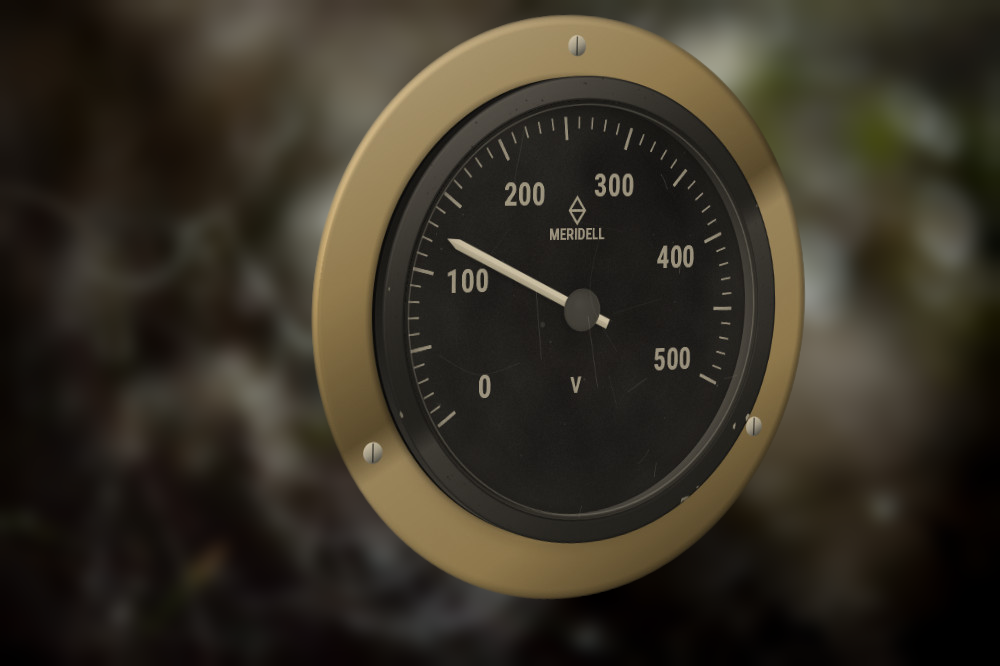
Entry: 125 V
